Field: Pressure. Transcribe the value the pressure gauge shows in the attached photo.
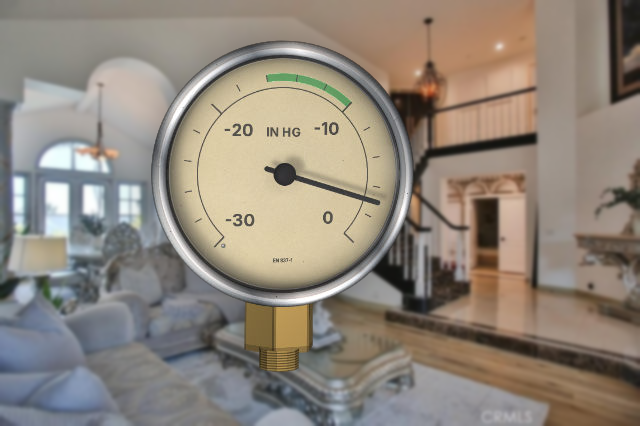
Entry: -3 inHg
